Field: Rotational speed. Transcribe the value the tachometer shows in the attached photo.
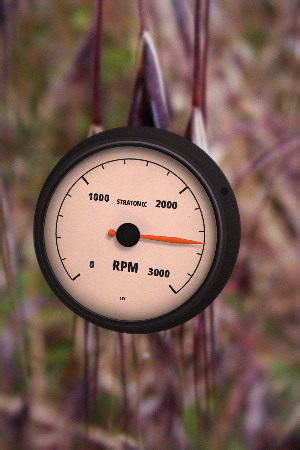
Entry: 2500 rpm
